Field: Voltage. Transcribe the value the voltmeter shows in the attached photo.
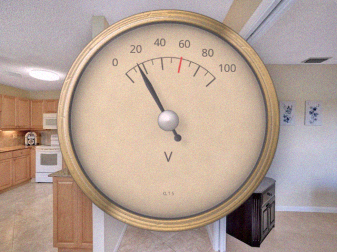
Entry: 15 V
